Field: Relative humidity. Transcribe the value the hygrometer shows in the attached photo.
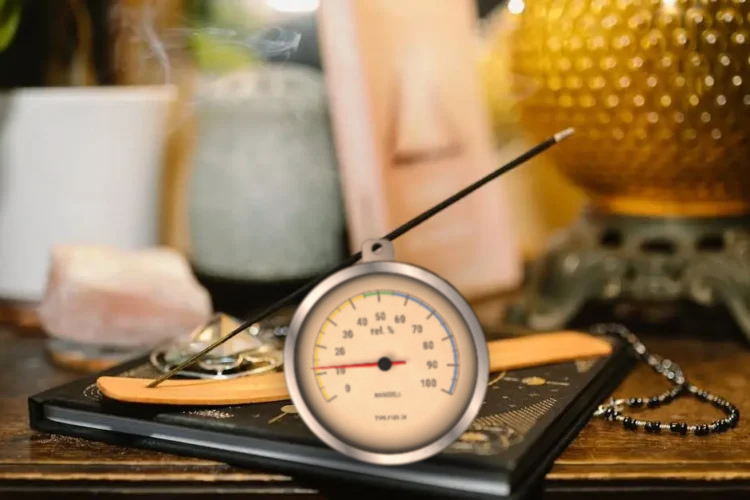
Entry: 12.5 %
